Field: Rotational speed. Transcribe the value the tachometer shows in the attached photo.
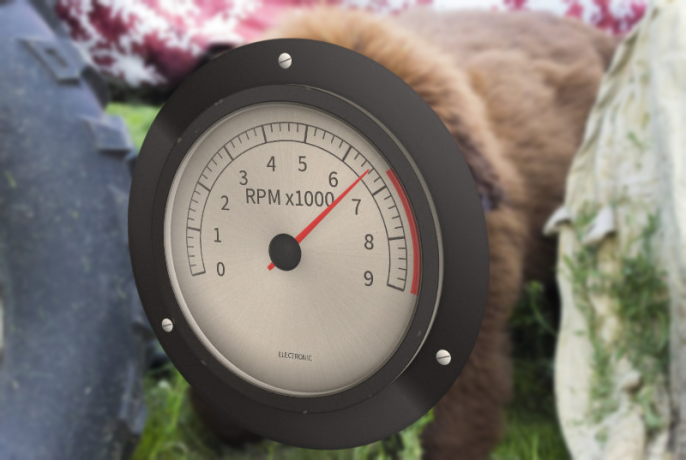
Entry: 6600 rpm
